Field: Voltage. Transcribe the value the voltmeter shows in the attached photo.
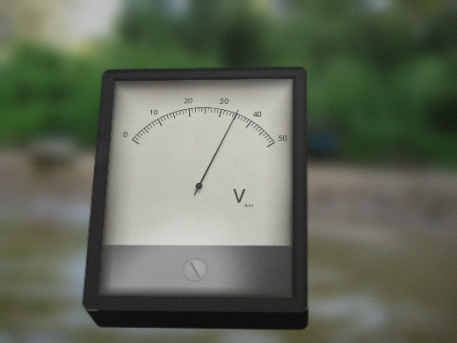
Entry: 35 V
